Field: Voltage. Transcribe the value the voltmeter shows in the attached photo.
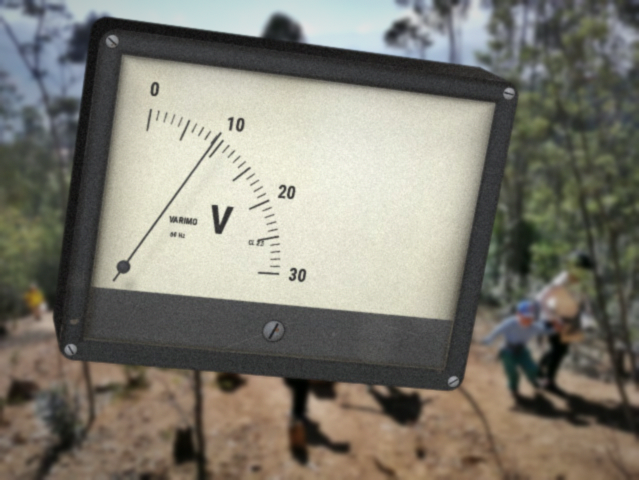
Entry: 9 V
